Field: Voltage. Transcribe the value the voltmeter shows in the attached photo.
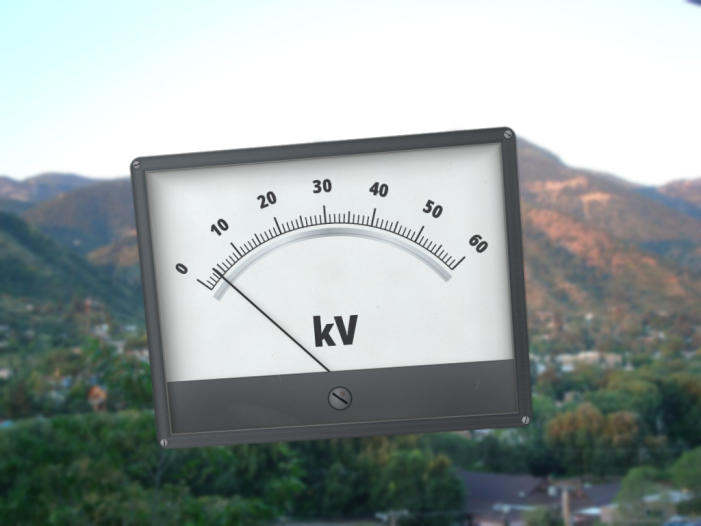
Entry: 4 kV
